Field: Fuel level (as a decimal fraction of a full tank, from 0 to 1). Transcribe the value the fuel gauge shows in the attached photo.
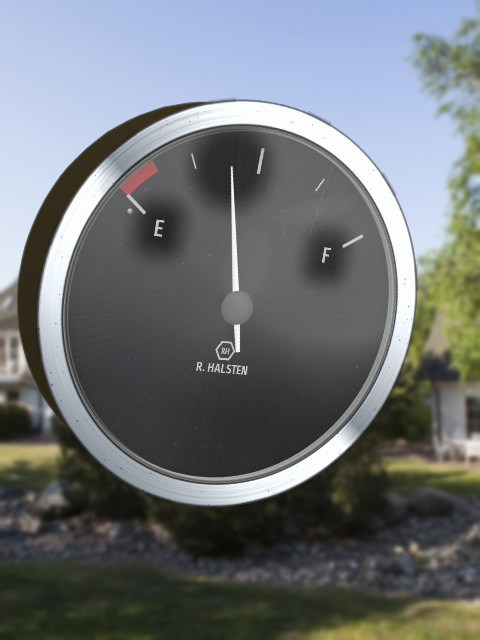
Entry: 0.375
